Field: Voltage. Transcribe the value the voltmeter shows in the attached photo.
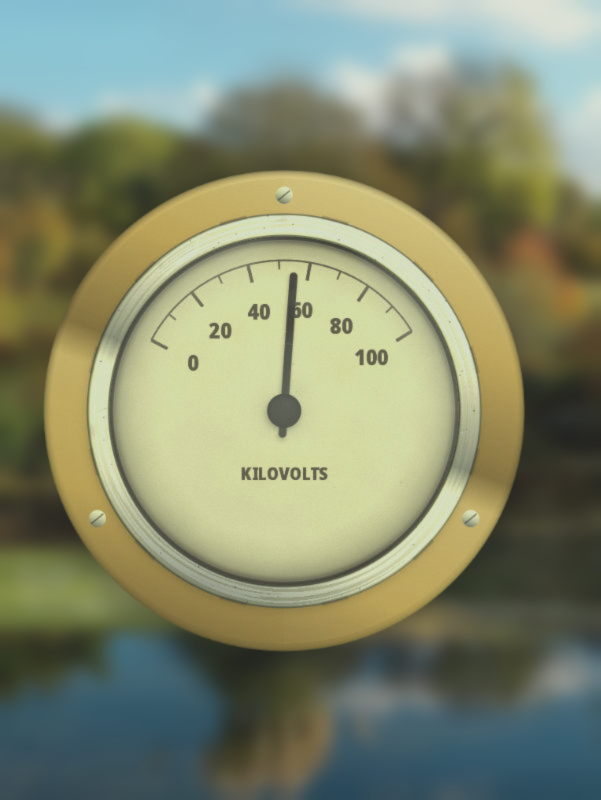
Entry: 55 kV
